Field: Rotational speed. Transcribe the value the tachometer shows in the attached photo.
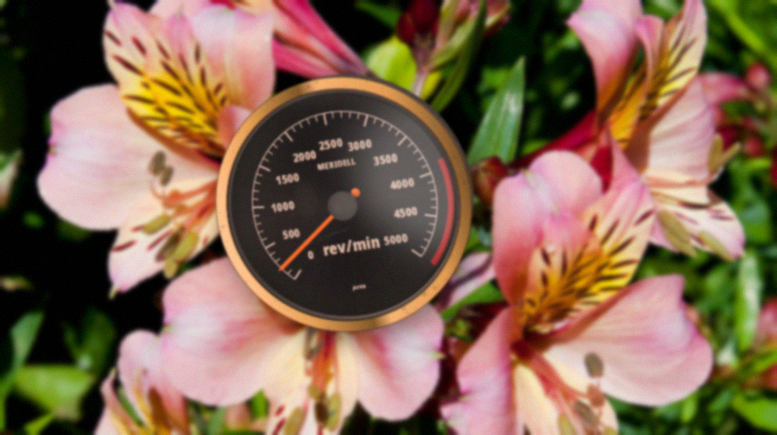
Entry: 200 rpm
